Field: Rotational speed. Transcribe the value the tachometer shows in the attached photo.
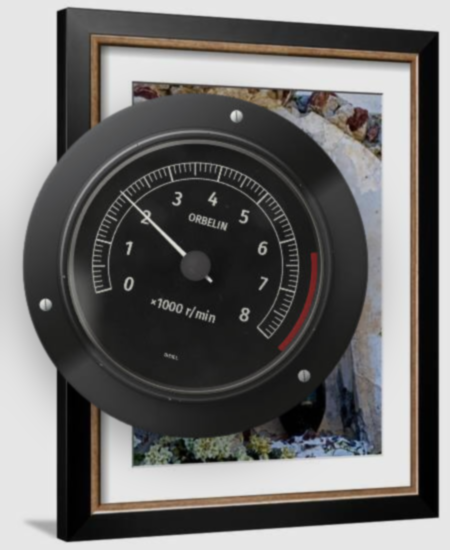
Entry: 2000 rpm
